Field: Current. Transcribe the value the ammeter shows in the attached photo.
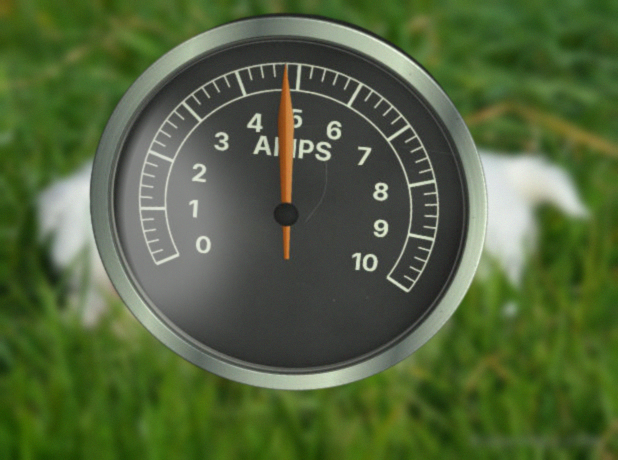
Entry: 4.8 A
